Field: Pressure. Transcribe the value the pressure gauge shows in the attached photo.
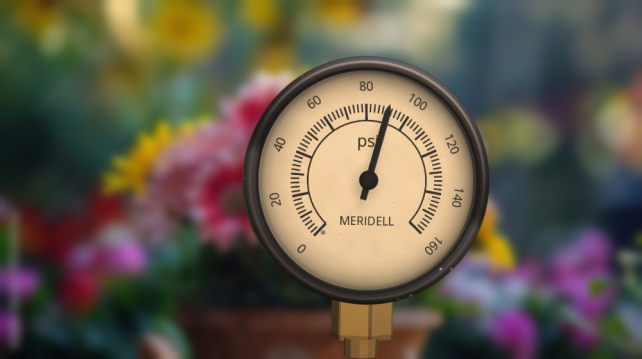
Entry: 90 psi
